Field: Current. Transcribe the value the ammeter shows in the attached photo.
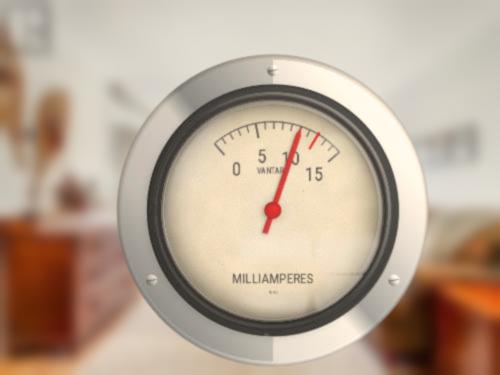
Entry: 10 mA
